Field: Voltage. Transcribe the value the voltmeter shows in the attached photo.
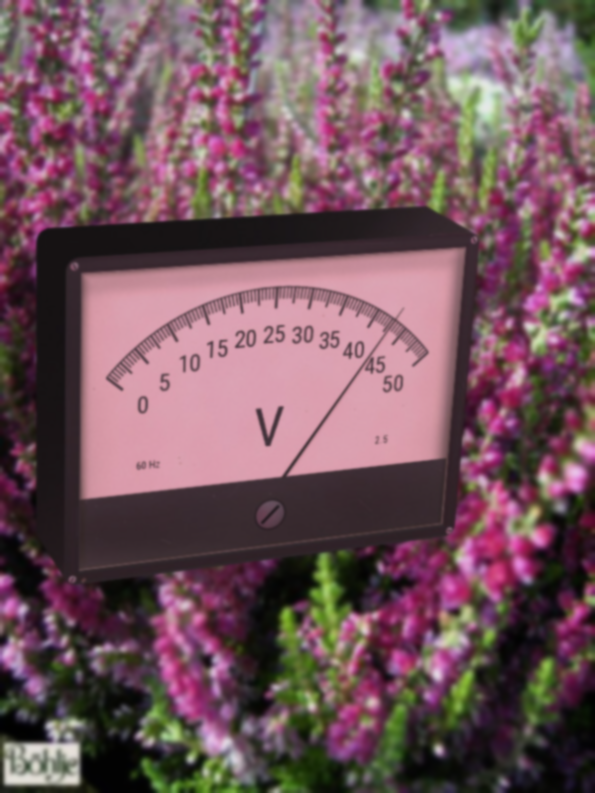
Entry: 42.5 V
